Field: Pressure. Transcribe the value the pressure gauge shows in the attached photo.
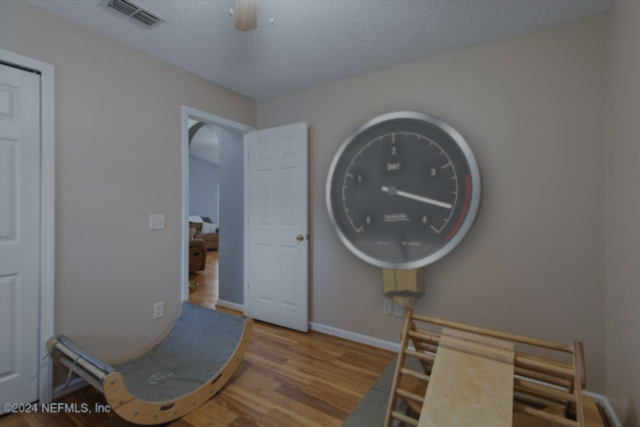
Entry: 3.6 bar
